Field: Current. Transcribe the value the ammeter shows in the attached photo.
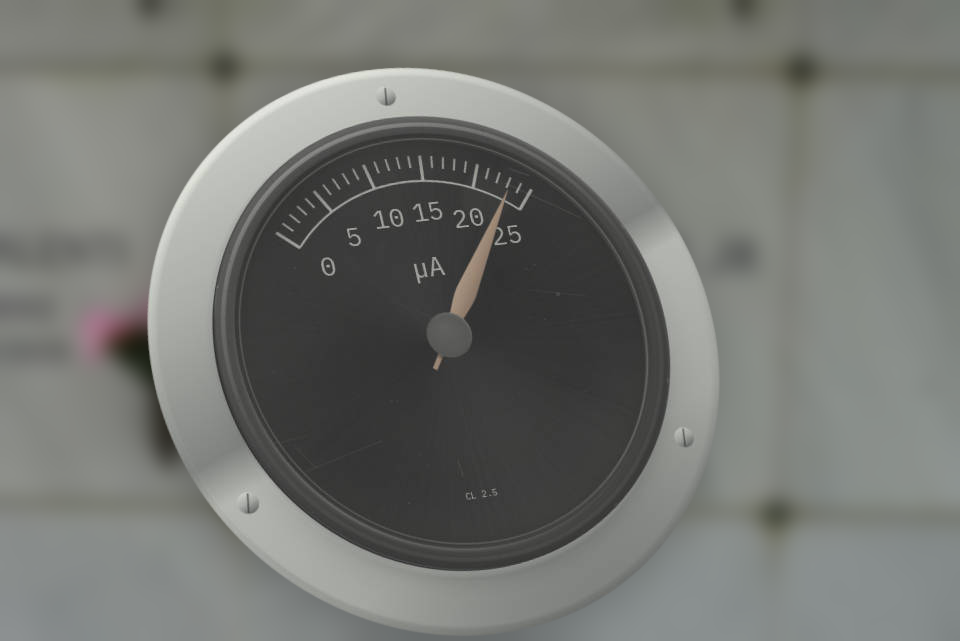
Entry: 23 µA
